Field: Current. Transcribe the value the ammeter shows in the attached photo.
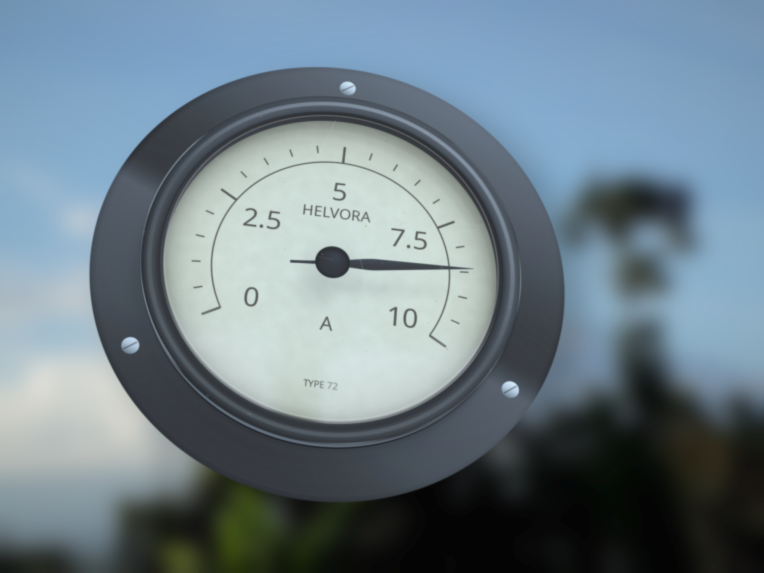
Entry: 8.5 A
